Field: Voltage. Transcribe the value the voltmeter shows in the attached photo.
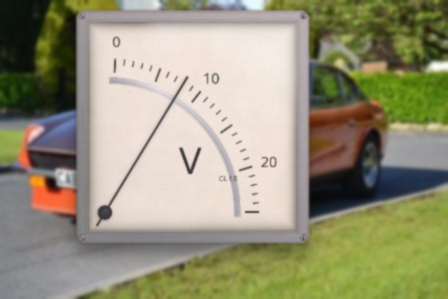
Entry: 8 V
